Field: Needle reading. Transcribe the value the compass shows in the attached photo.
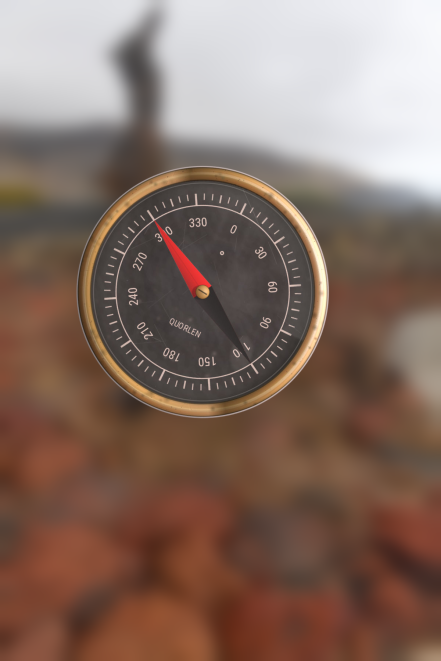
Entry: 300 °
